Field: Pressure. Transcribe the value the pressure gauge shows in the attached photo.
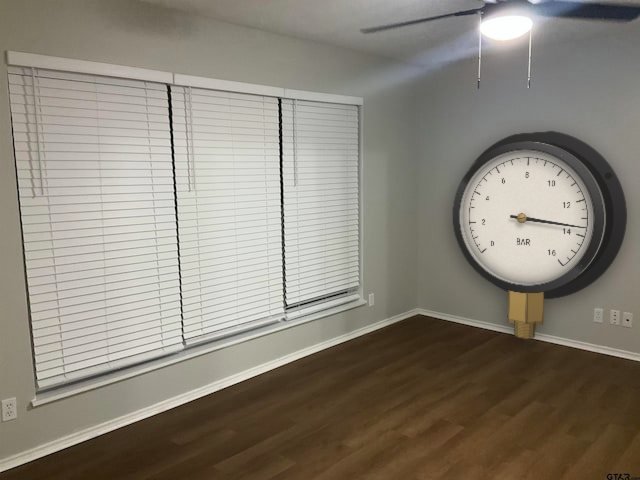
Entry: 13.5 bar
